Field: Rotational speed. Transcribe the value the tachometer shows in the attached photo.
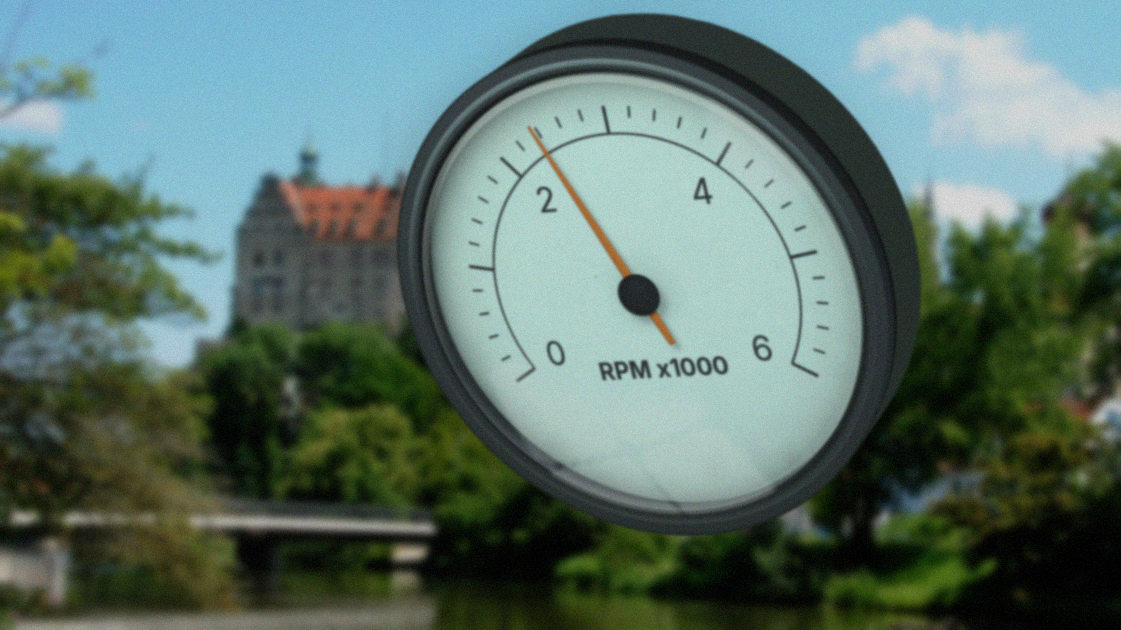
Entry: 2400 rpm
